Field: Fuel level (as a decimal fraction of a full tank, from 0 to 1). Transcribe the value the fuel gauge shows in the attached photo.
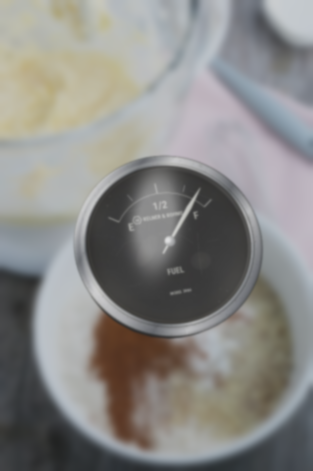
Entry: 0.875
